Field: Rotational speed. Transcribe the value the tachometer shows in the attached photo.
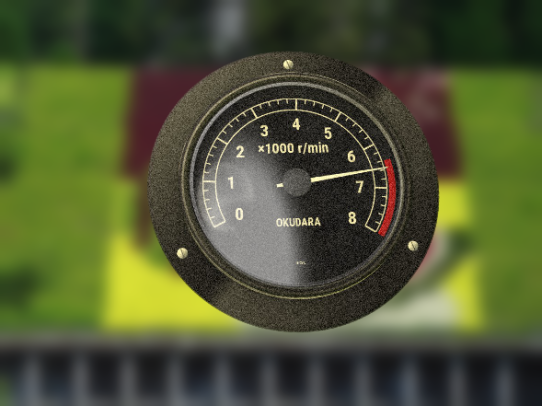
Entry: 6600 rpm
